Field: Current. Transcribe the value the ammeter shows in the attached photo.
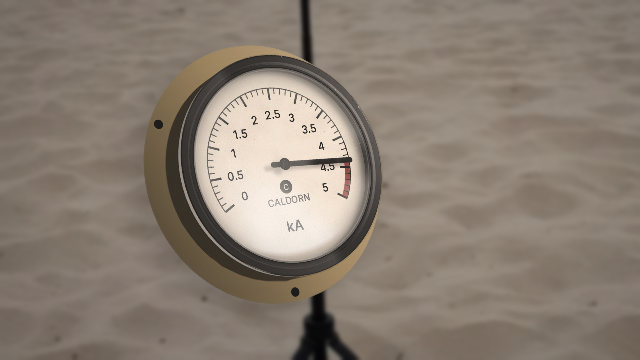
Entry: 4.4 kA
